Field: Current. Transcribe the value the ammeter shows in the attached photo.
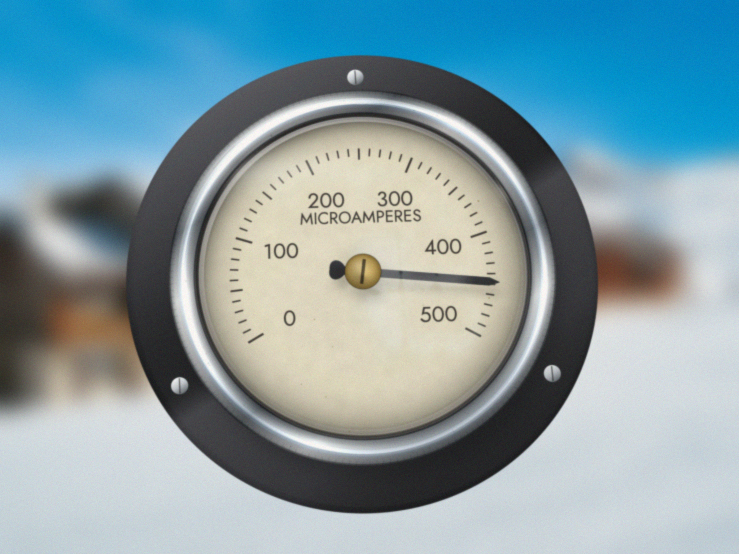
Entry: 450 µA
